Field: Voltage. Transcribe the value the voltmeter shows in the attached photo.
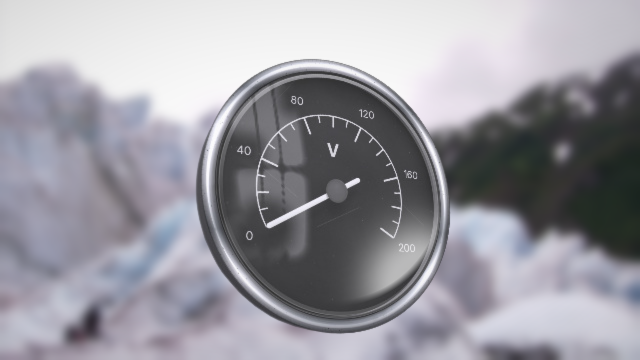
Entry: 0 V
